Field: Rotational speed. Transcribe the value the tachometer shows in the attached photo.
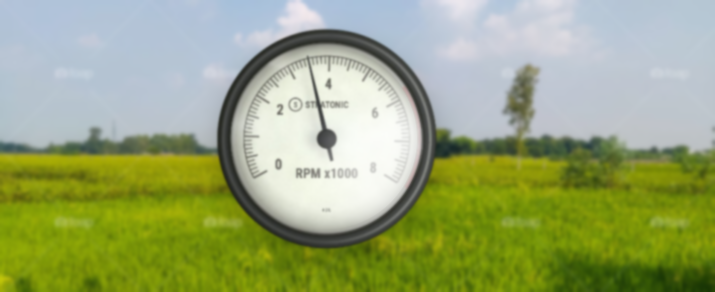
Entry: 3500 rpm
